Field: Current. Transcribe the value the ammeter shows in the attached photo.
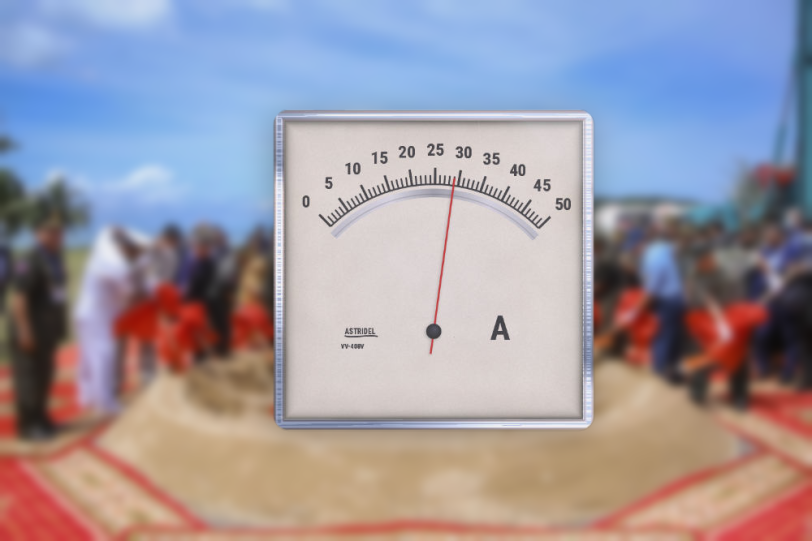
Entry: 29 A
